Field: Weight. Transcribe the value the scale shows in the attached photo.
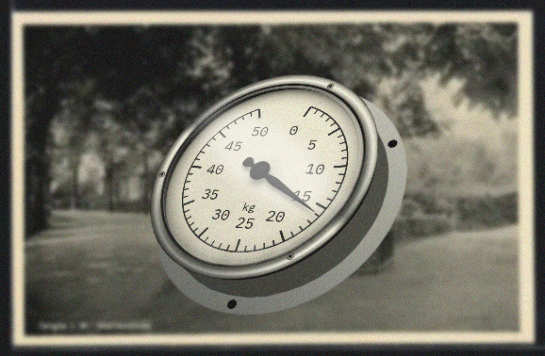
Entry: 16 kg
